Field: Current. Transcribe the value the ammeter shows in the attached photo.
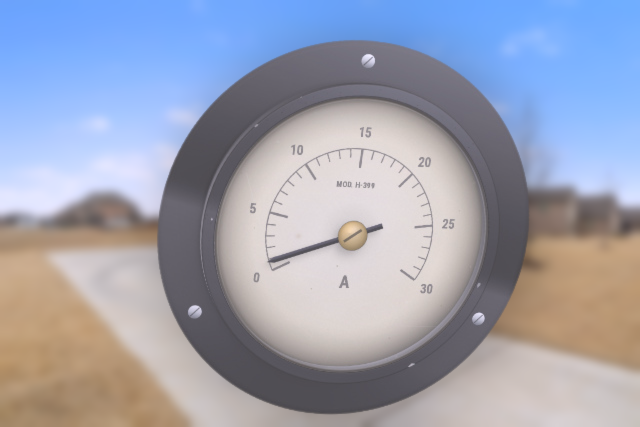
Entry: 1 A
